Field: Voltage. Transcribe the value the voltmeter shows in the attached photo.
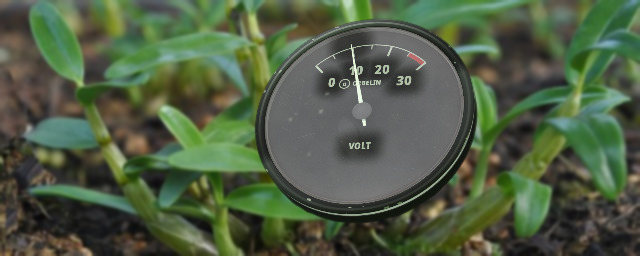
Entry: 10 V
